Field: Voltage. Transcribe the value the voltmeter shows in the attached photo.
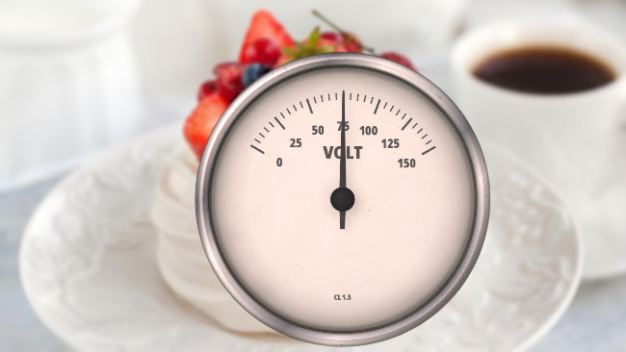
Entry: 75 V
